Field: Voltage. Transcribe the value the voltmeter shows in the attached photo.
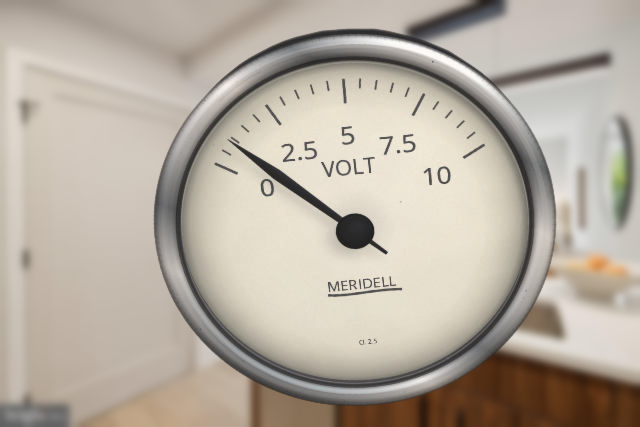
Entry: 1 V
